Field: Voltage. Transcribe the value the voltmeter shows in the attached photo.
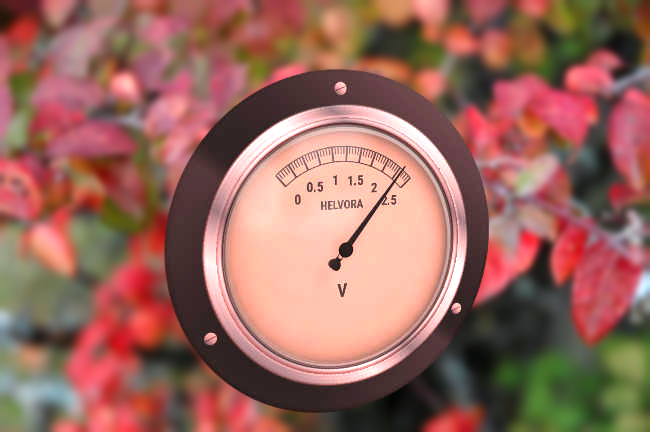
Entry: 2.25 V
